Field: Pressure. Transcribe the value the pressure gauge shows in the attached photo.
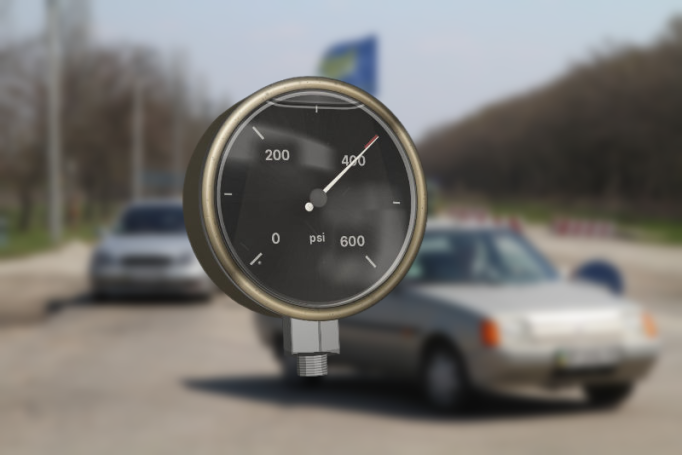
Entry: 400 psi
